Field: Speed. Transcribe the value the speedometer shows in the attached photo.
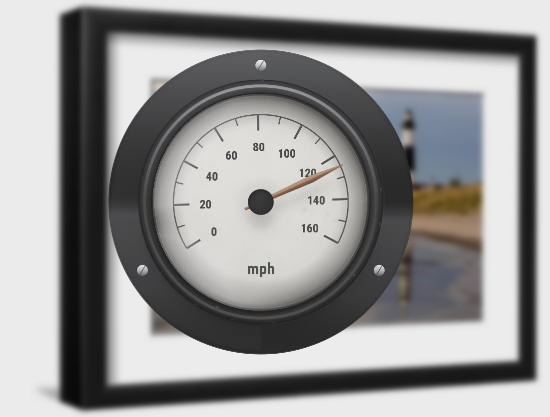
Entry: 125 mph
